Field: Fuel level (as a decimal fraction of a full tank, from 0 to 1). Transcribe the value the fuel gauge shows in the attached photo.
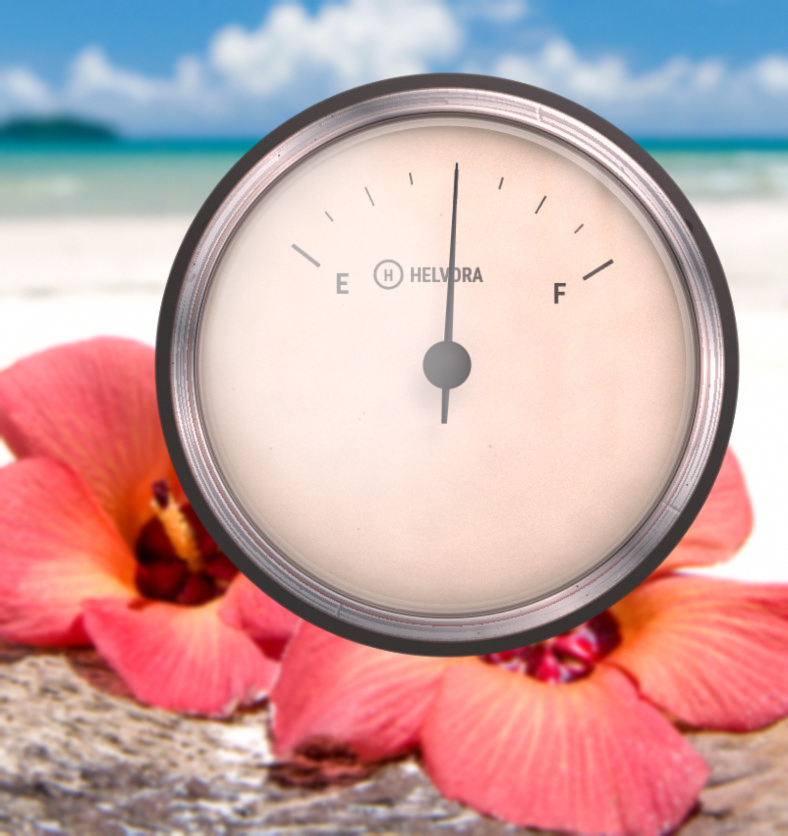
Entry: 0.5
